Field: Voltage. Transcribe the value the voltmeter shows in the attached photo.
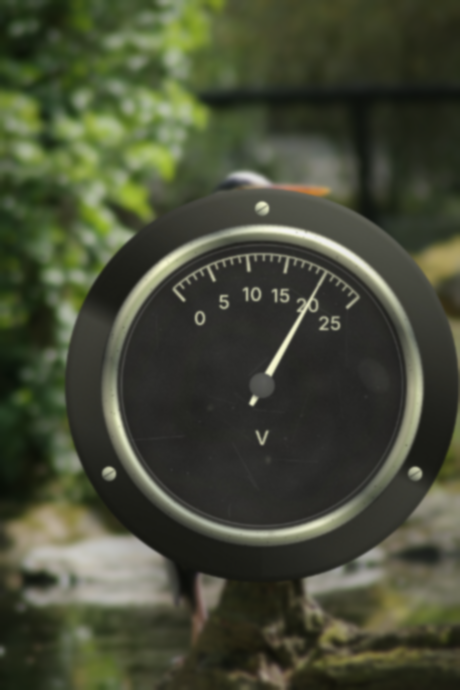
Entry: 20 V
